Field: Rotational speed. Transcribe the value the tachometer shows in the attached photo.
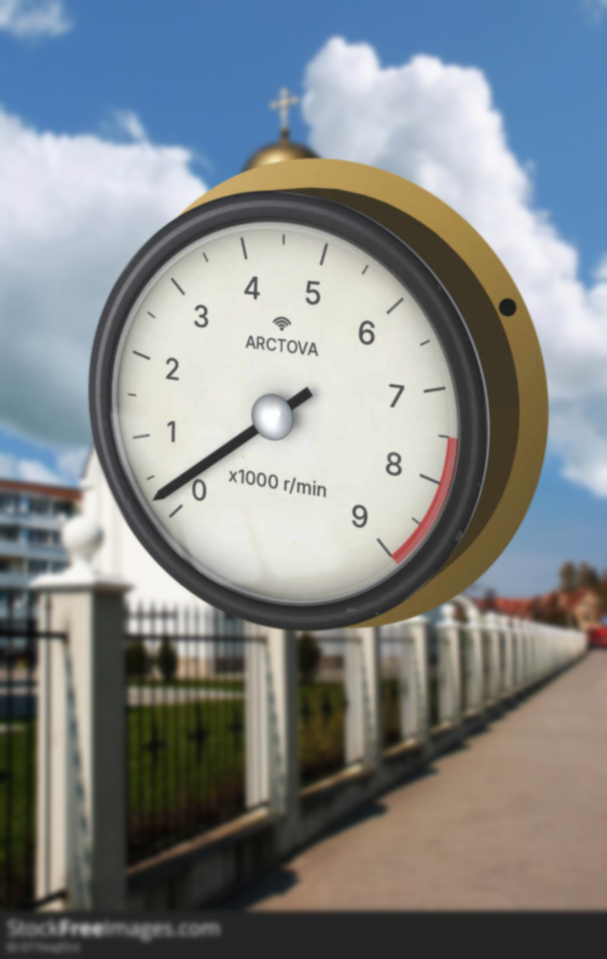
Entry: 250 rpm
